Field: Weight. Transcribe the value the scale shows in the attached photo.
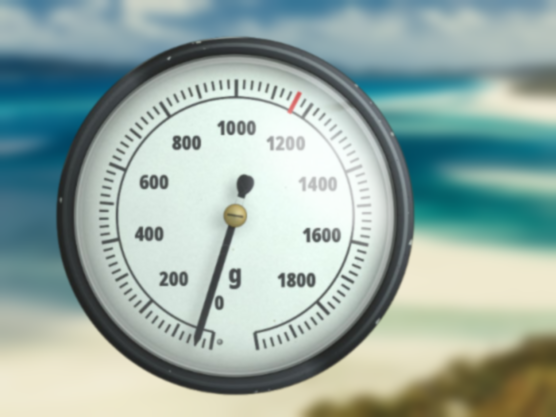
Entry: 40 g
